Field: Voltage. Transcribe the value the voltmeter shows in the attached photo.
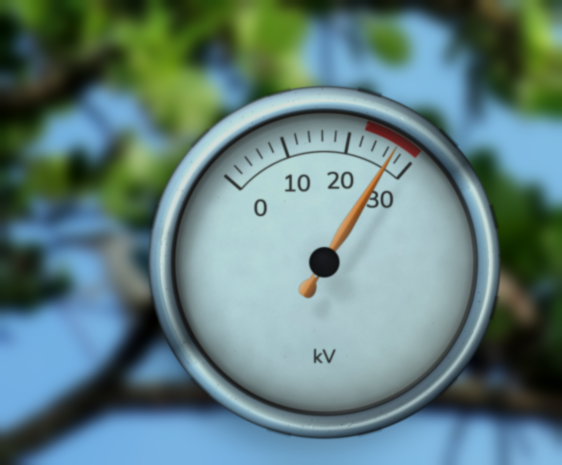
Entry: 27 kV
